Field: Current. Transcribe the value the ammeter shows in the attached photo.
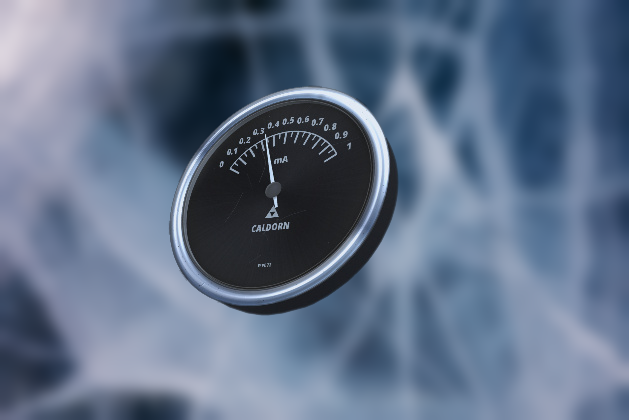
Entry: 0.35 mA
